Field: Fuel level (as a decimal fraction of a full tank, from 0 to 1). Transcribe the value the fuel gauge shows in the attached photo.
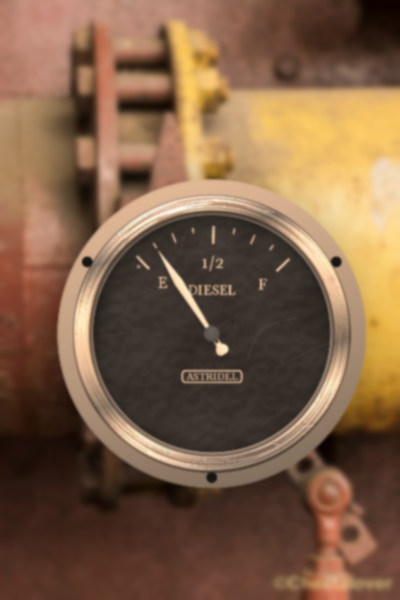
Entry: 0.125
